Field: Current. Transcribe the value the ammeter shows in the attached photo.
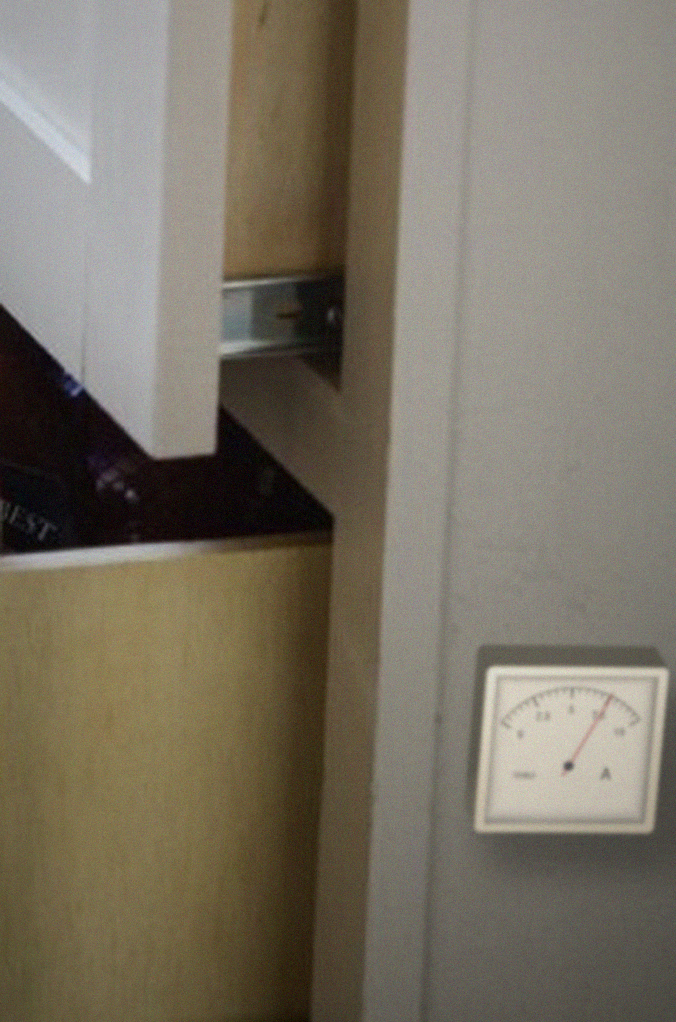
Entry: 7.5 A
